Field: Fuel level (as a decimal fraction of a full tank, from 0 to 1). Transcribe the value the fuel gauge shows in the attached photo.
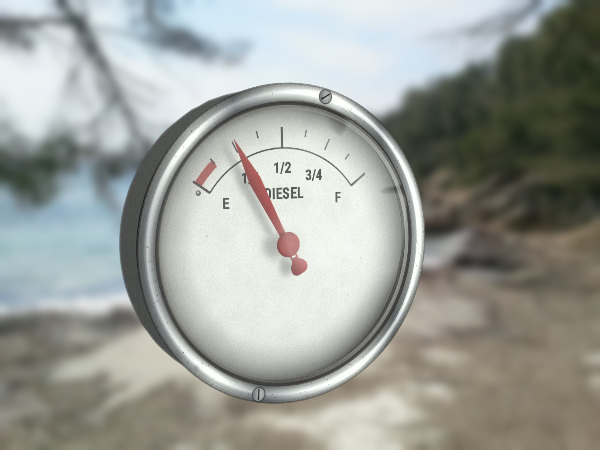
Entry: 0.25
